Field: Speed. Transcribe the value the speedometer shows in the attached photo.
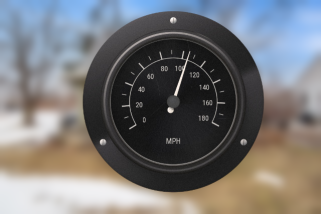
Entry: 105 mph
